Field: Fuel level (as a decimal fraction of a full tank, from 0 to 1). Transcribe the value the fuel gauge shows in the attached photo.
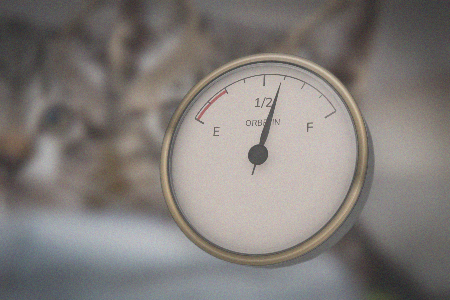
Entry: 0.625
